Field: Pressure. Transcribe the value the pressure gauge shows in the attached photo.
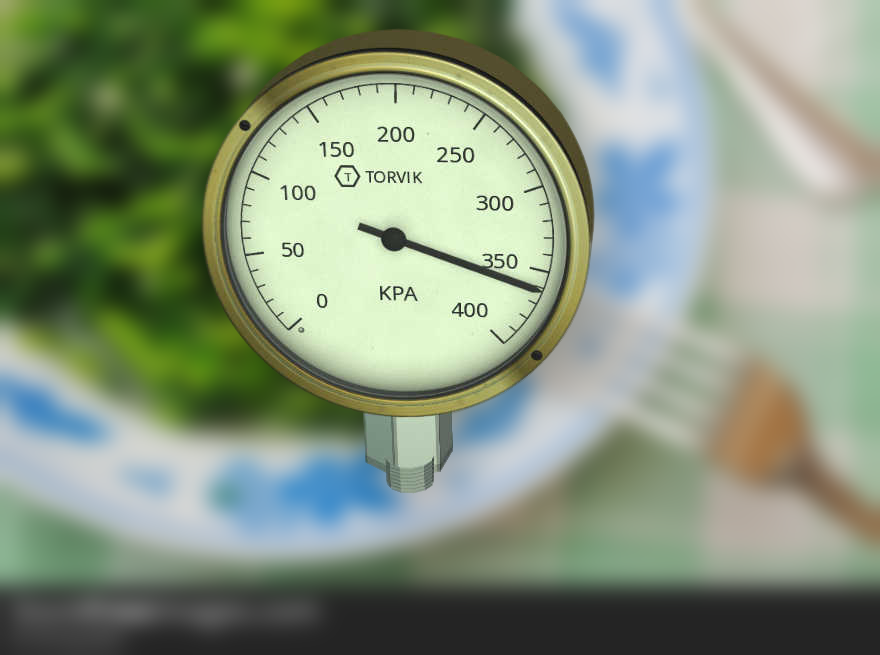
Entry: 360 kPa
